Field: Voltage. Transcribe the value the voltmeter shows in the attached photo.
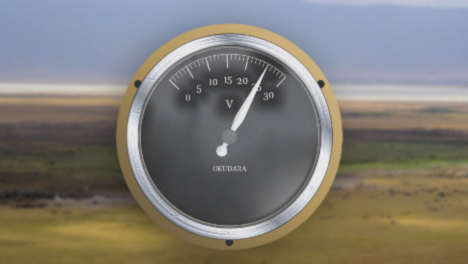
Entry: 25 V
